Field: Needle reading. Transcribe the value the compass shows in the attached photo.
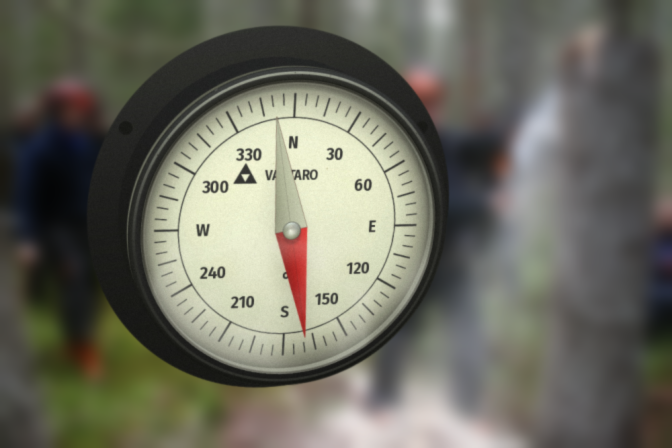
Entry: 170 °
